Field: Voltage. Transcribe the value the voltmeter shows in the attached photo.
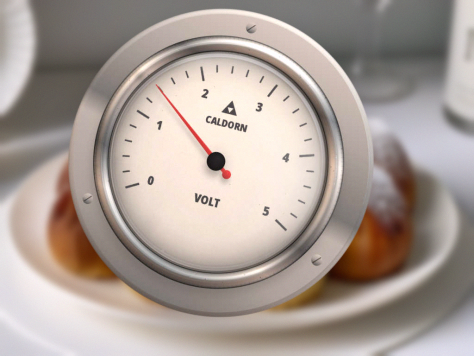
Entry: 1.4 V
